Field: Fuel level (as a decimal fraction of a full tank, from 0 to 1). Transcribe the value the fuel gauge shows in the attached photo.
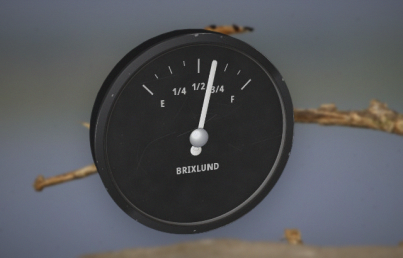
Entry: 0.625
